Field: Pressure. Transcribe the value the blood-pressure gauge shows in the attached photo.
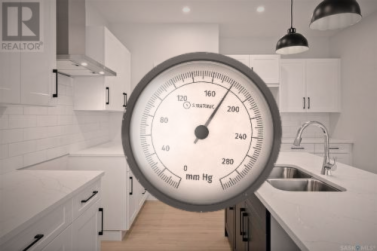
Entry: 180 mmHg
